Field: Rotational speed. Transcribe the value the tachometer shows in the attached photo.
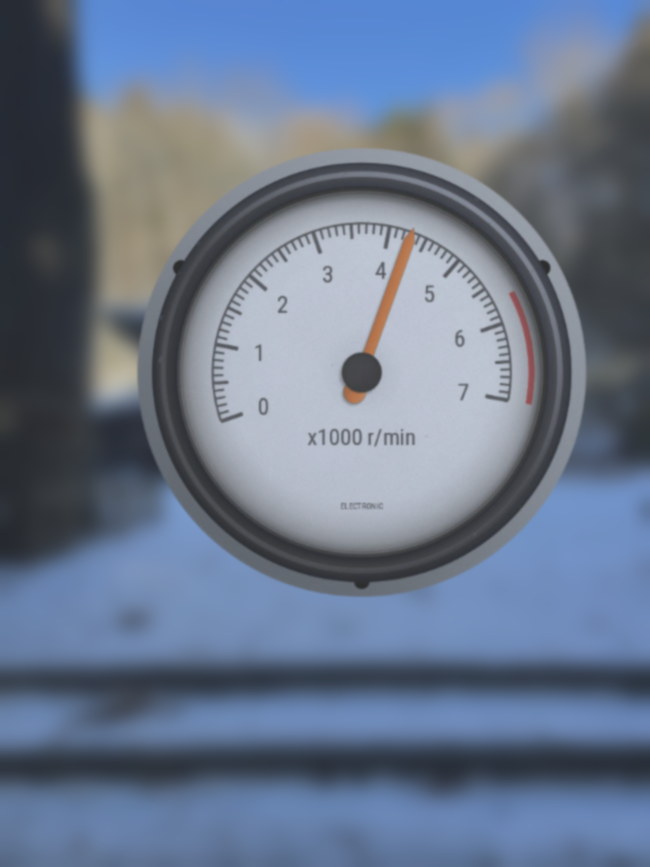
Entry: 4300 rpm
